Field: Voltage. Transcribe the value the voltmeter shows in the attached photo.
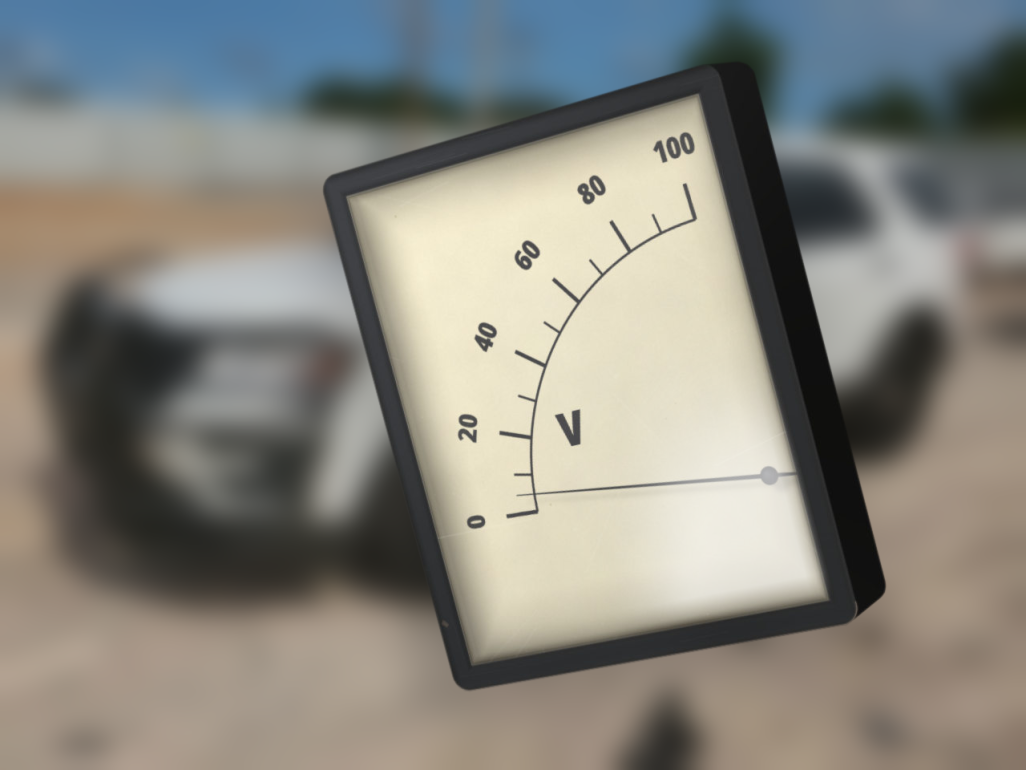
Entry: 5 V
